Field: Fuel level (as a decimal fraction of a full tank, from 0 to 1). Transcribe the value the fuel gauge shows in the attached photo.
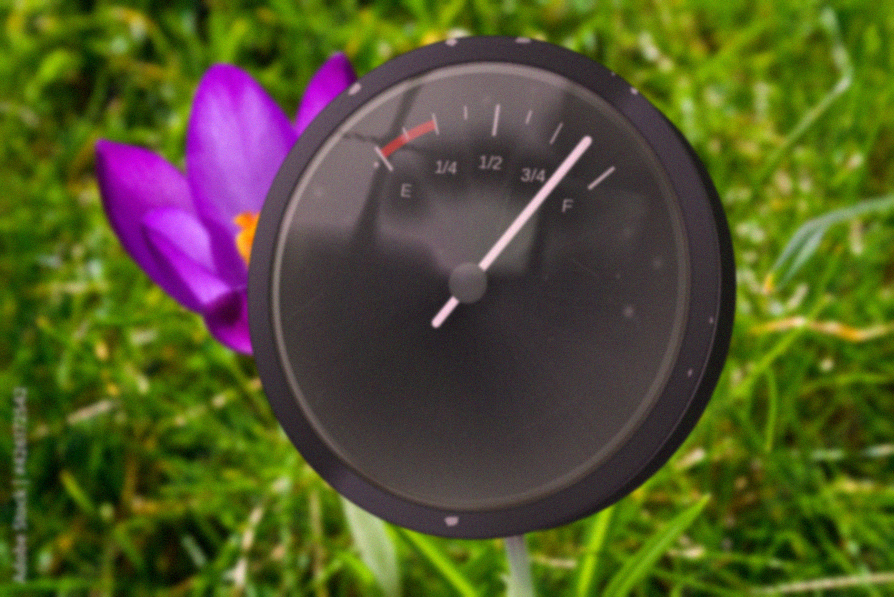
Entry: 0.875
